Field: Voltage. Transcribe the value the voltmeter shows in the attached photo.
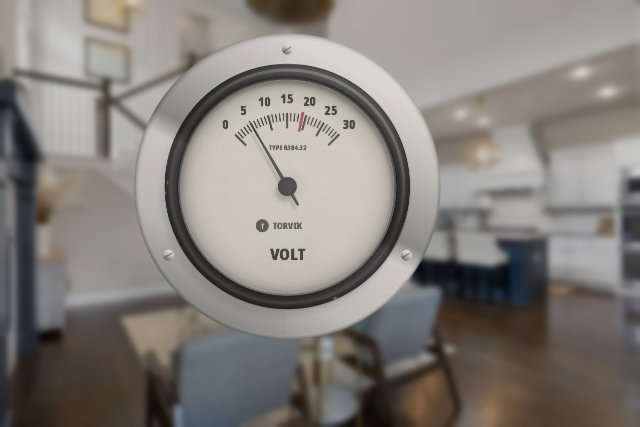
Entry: 5 V
